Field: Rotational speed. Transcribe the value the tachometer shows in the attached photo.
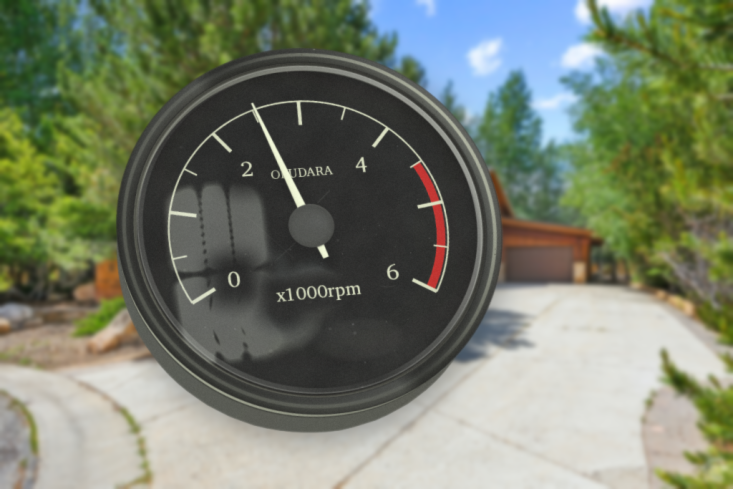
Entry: 2500 rpm
